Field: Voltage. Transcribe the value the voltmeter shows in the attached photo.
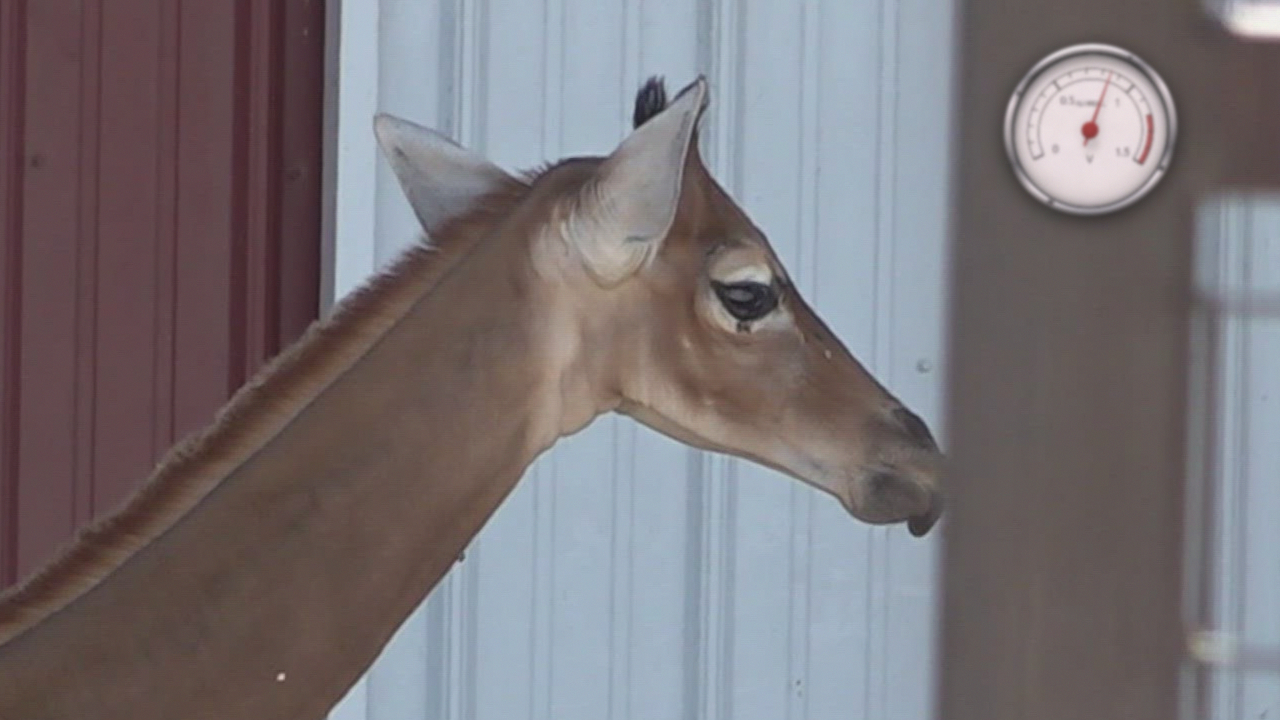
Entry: 0.85 V
